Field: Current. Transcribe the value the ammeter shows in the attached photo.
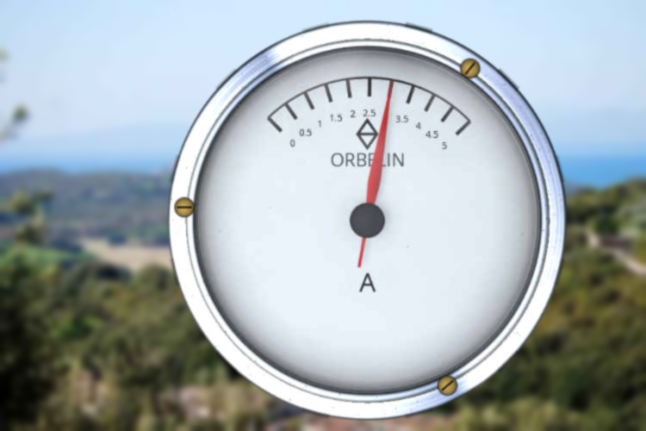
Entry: 3 A
